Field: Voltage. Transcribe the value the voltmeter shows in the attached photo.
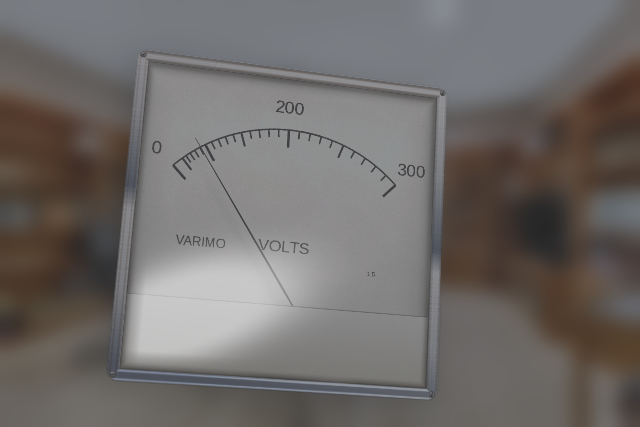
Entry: 90 V
